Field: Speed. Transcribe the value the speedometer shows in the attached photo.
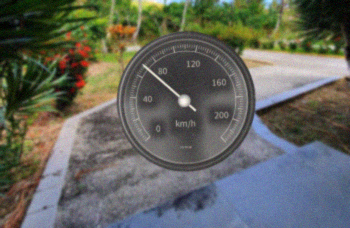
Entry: 70 km/h
